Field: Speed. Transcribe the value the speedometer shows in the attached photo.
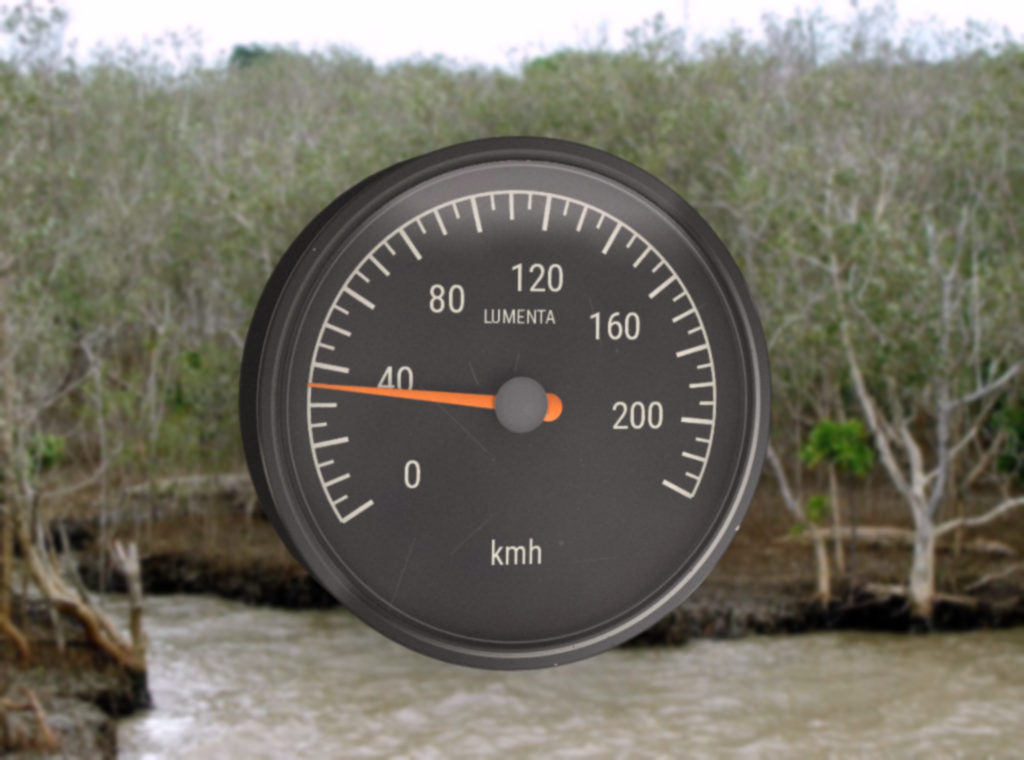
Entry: 35 km/h
